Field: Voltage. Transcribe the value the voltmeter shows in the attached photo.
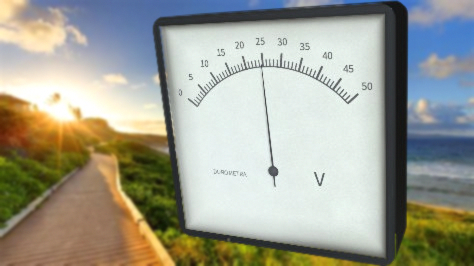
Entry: 25 V
